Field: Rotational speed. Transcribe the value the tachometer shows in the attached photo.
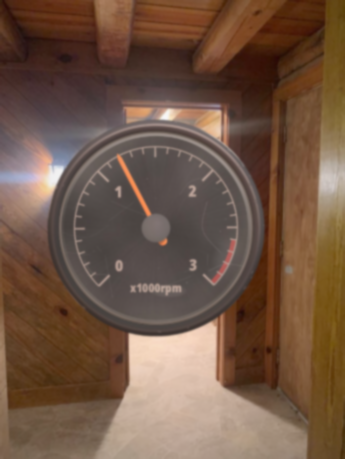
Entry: 1200 rpm
